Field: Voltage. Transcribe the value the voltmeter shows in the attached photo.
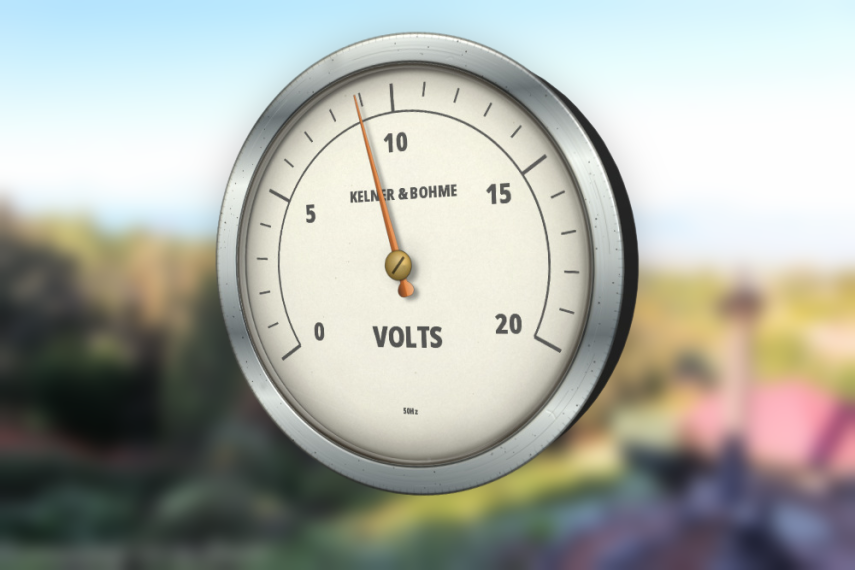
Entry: 9 V
